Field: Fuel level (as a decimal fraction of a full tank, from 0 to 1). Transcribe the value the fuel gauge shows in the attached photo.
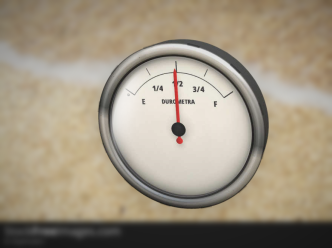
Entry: 0.5
